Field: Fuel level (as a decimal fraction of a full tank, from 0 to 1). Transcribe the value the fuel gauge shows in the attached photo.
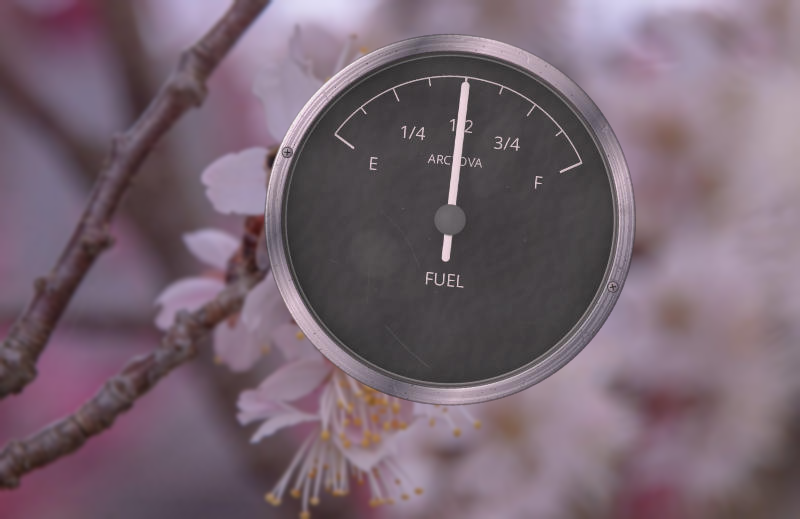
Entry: 0.5
